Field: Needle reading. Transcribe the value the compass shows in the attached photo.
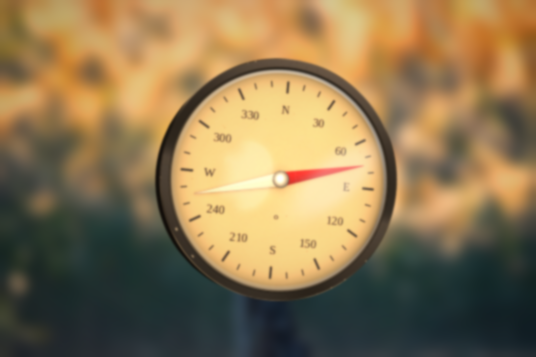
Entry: 75 °
